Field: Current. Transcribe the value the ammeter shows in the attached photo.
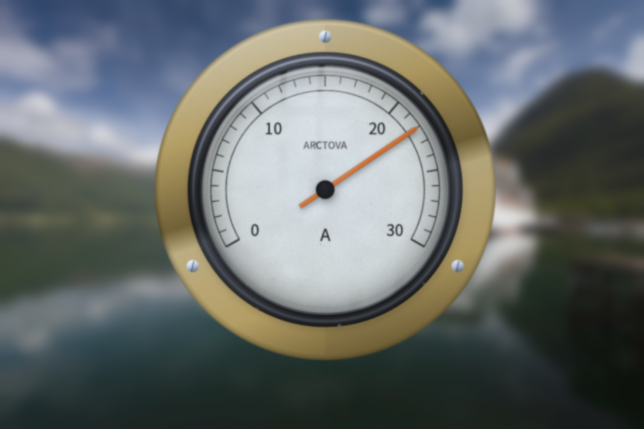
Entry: 22 A
